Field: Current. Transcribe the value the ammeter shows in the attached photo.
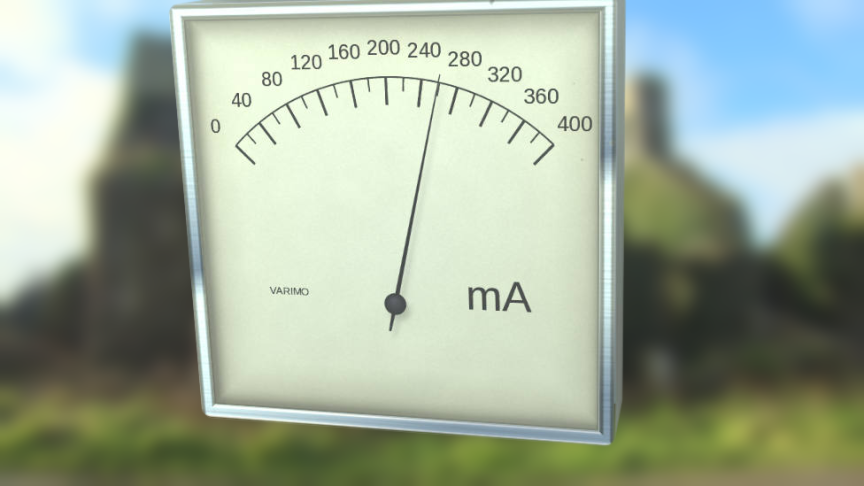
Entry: 260 mA
